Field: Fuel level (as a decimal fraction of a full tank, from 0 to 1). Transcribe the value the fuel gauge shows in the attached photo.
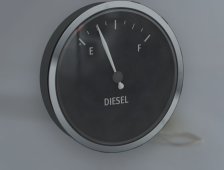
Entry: 0.25
